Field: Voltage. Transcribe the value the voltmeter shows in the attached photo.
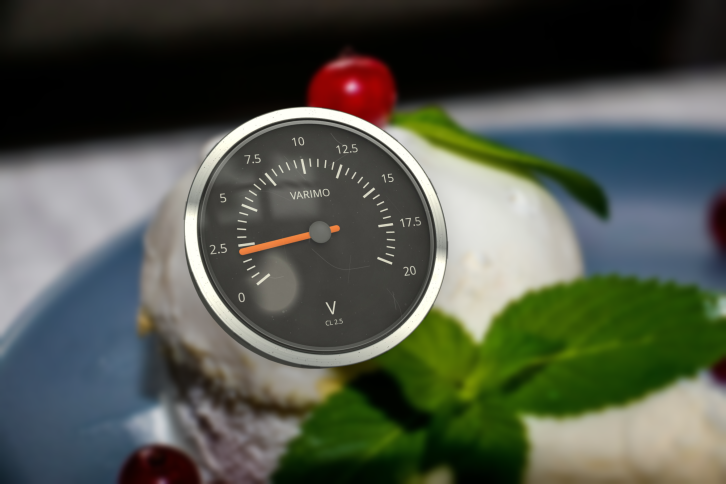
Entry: 2 V
